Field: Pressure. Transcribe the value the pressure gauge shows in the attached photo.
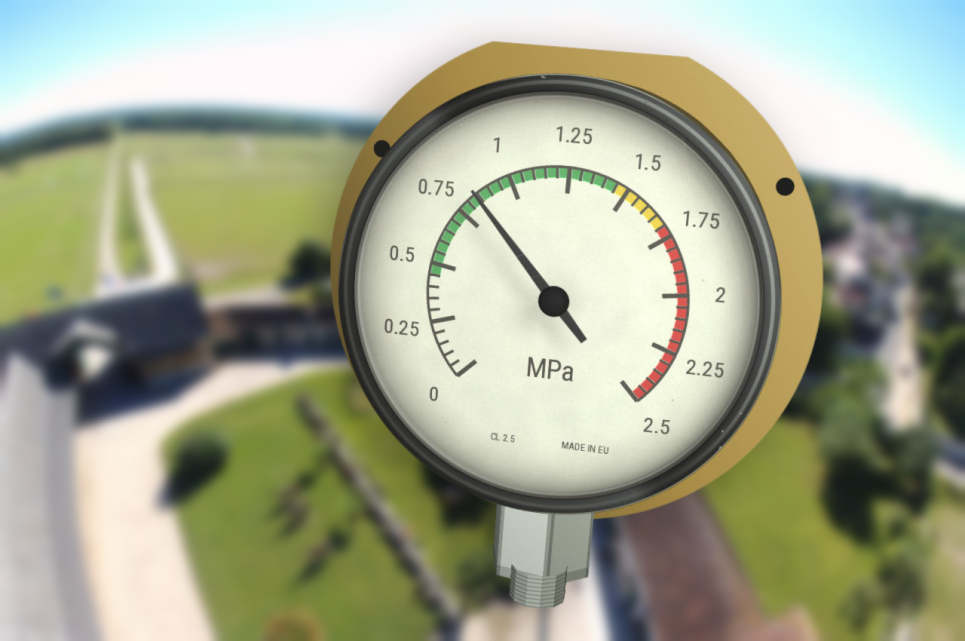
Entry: 0.85 MPa
